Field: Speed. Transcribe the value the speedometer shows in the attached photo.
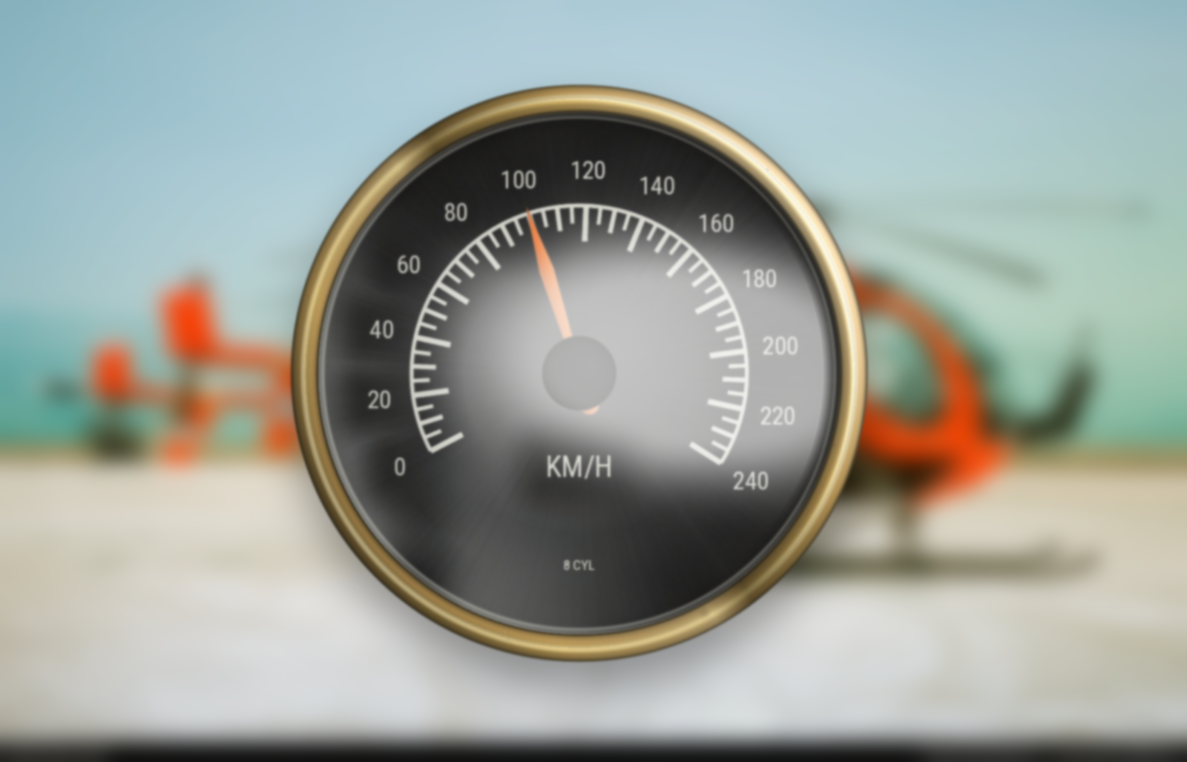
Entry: 100 km/h
